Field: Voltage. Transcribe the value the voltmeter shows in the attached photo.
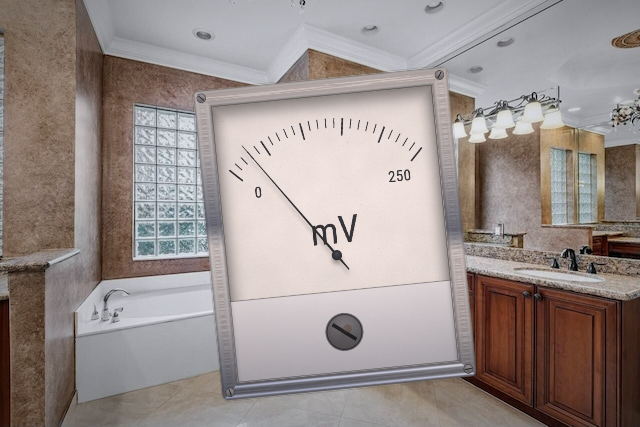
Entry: 30 mV
